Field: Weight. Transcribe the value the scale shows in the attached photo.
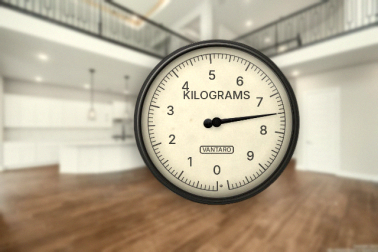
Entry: 7.5 kg
